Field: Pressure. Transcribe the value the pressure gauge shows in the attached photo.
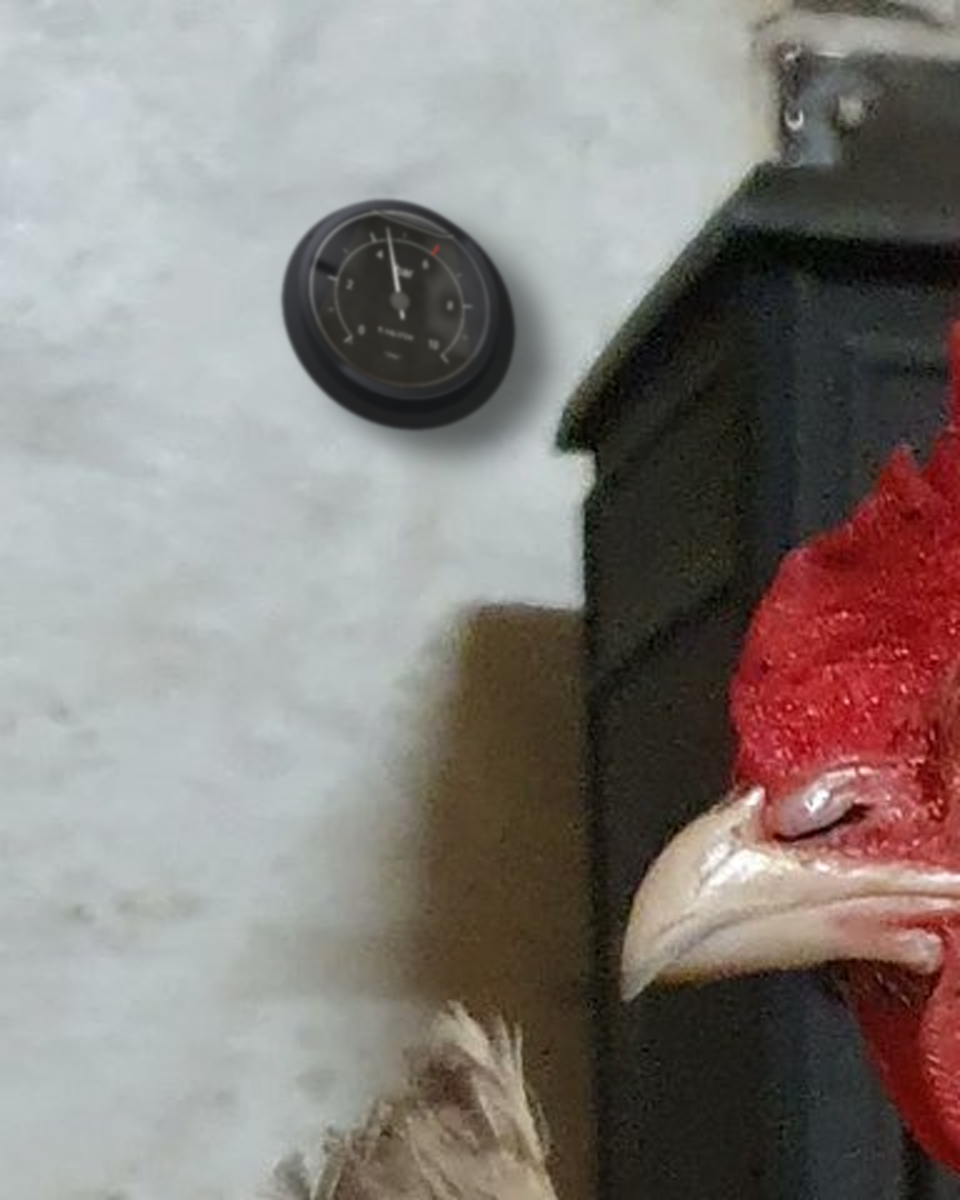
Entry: 4.5 bar
